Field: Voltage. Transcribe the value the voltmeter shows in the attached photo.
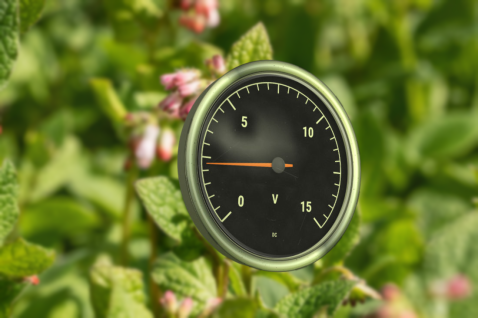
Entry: 2.25 V
